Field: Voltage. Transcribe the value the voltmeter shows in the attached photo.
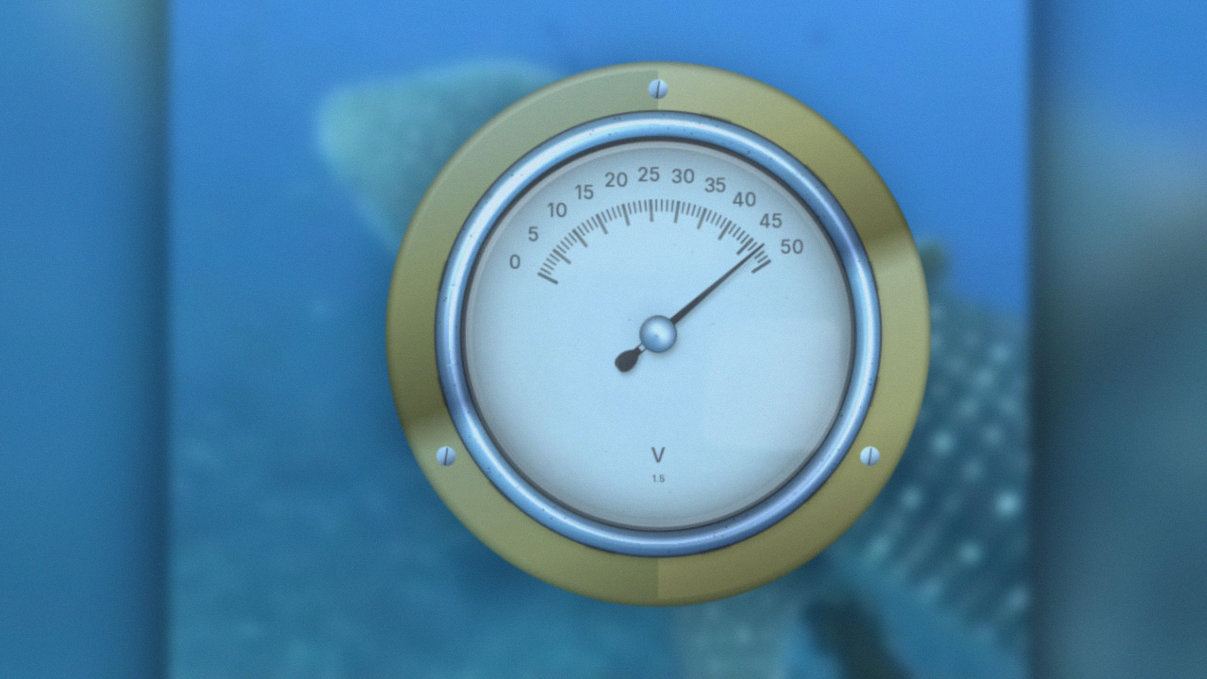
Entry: 47 V
